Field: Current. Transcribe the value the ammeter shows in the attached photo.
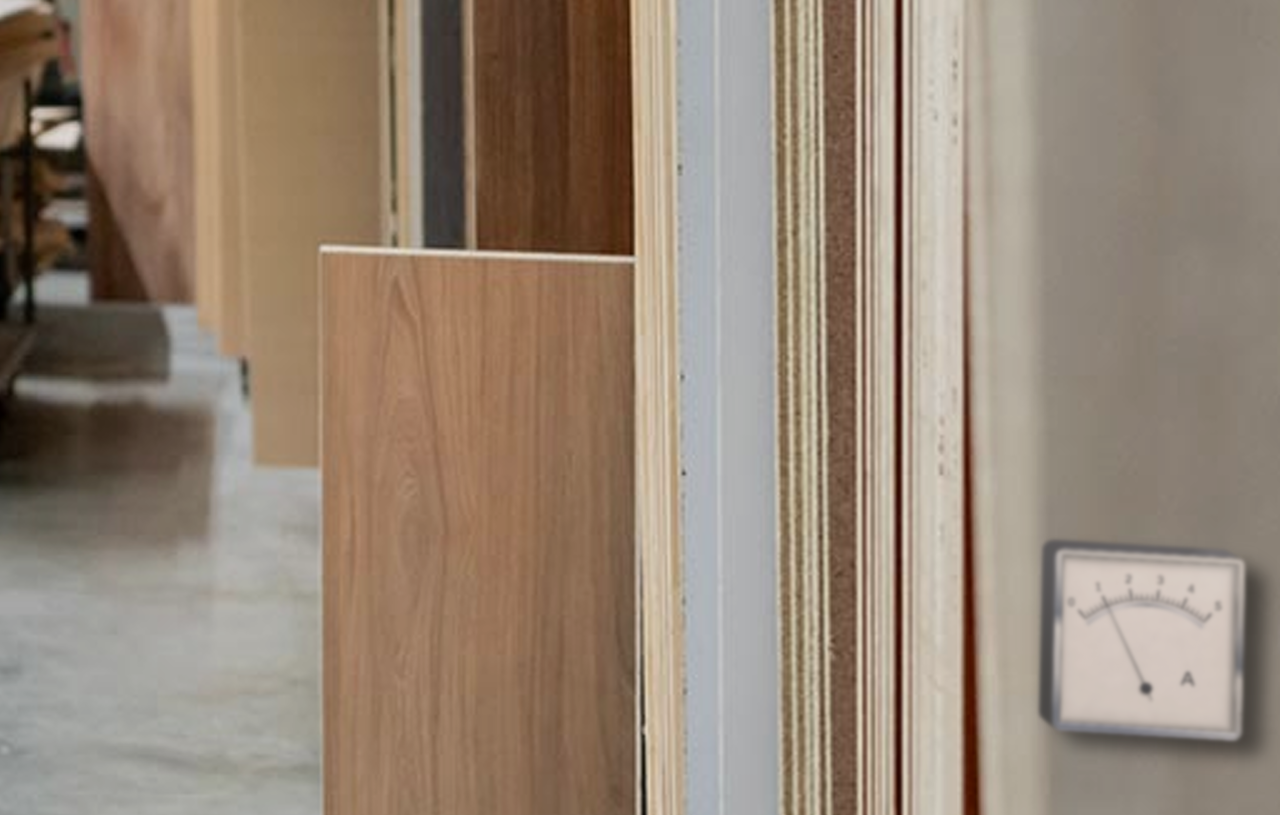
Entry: 1 A
